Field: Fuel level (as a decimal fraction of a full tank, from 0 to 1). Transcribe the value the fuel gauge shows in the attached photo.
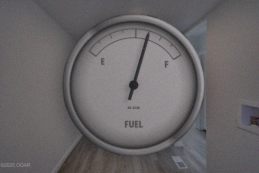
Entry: 0.625
